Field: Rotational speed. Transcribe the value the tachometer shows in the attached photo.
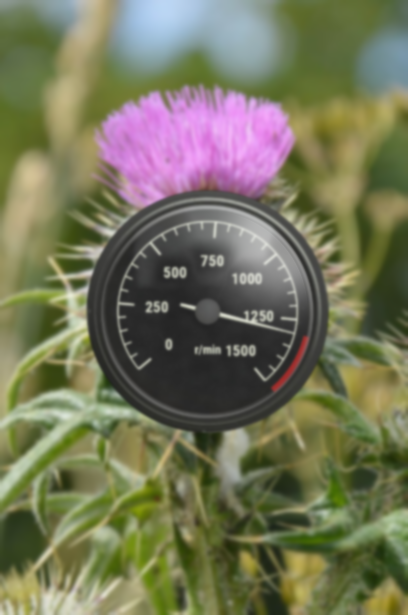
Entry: 1300 rpm
